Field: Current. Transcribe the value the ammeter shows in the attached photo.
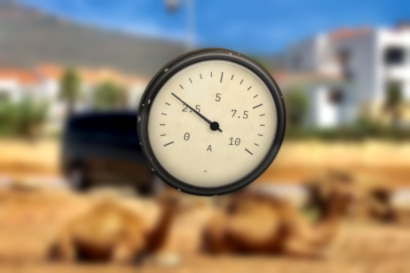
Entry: 2.5 A
